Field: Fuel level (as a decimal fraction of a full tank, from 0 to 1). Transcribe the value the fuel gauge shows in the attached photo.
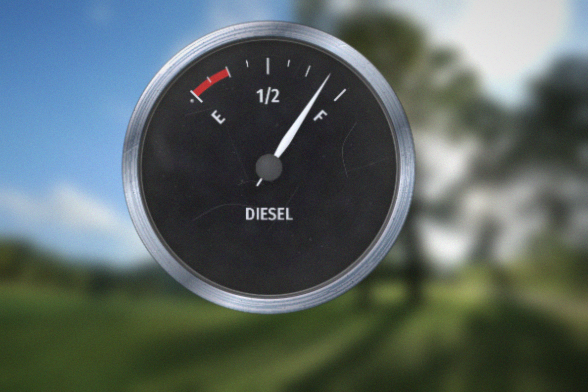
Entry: 0.875
